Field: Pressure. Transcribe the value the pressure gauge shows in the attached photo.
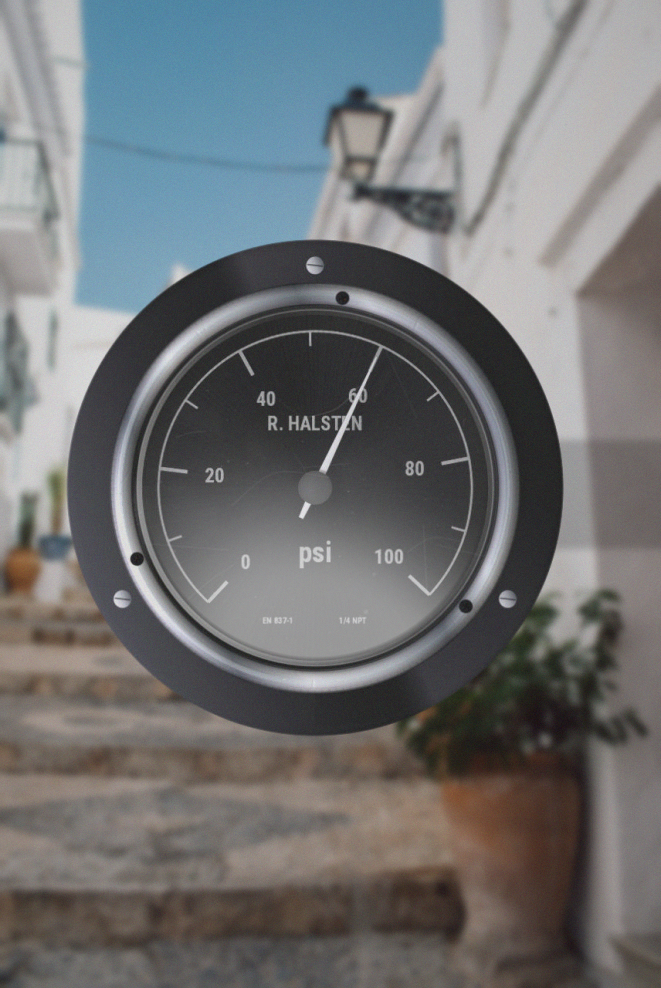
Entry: 60 psi
